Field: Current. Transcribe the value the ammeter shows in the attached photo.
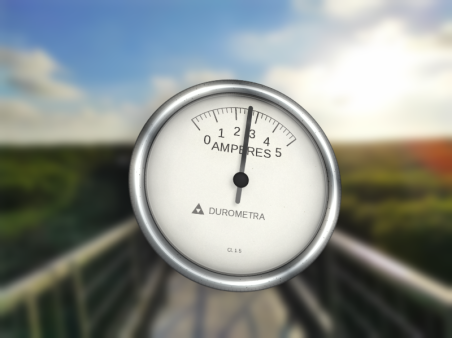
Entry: 2.6 A
